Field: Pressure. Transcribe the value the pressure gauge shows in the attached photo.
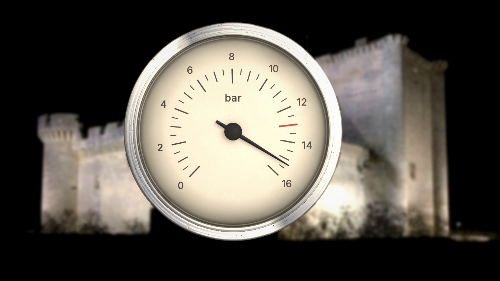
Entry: 15.25 bar
